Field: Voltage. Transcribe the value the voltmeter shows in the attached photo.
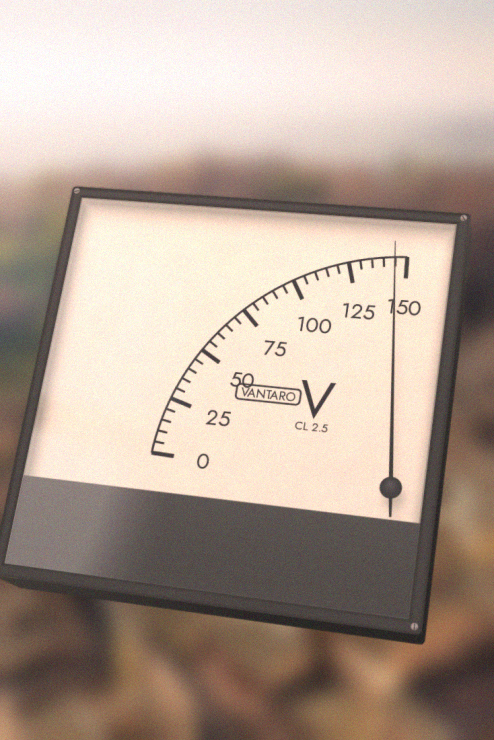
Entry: 145 V
